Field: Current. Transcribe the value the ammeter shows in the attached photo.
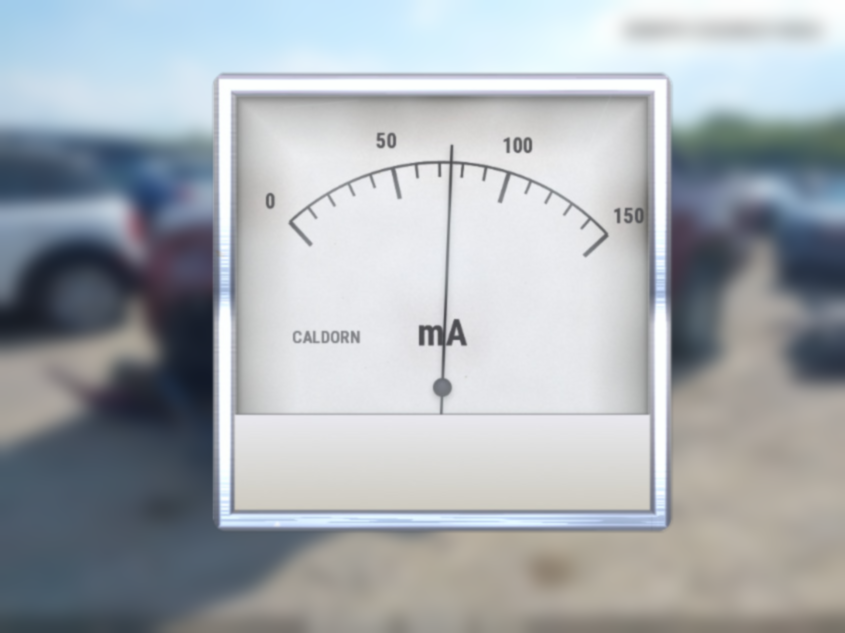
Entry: 75 mA
